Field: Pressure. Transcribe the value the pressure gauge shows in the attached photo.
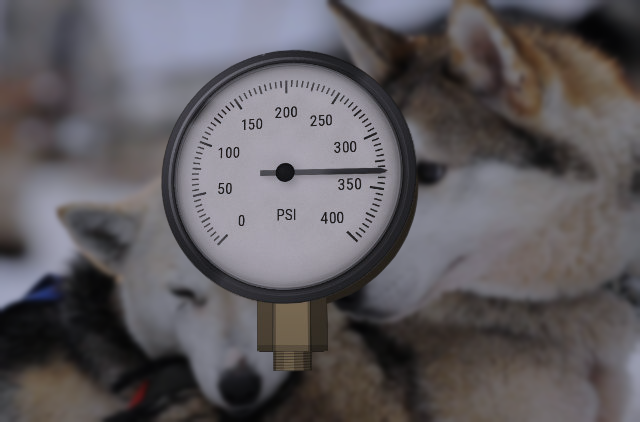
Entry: 335 psi
